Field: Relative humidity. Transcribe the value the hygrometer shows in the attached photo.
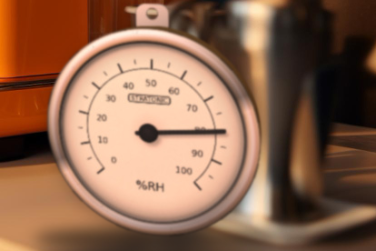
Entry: 80 %
